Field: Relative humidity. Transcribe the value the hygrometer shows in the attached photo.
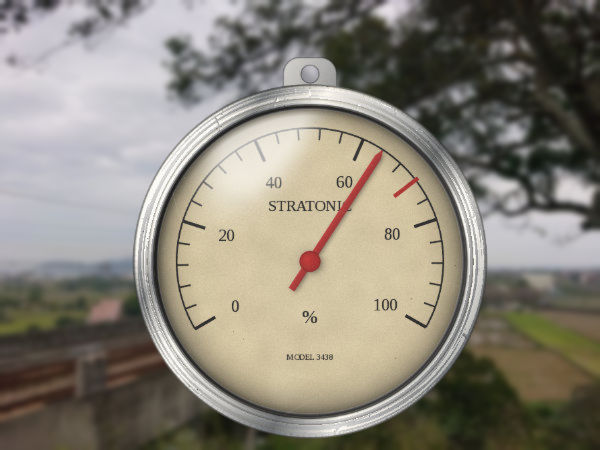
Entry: 64 %
